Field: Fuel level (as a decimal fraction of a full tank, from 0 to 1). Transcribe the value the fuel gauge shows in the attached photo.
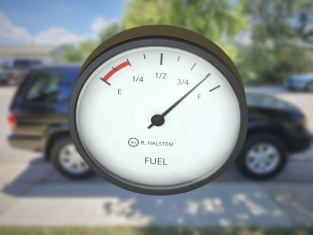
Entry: 0.875
